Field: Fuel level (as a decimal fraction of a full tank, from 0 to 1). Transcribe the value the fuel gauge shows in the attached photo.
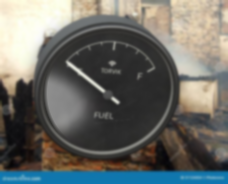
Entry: 0
